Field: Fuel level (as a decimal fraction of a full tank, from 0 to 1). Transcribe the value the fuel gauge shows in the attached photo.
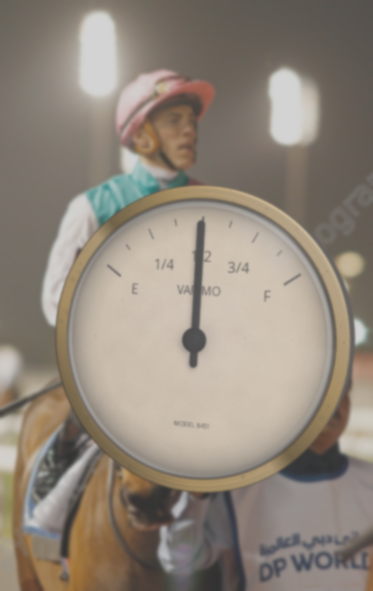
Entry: 0.5
